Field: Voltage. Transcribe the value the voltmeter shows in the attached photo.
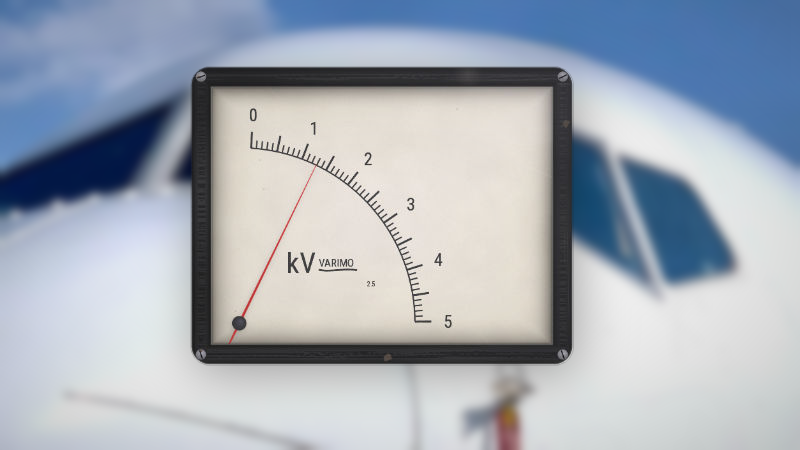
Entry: 1.3 kV
